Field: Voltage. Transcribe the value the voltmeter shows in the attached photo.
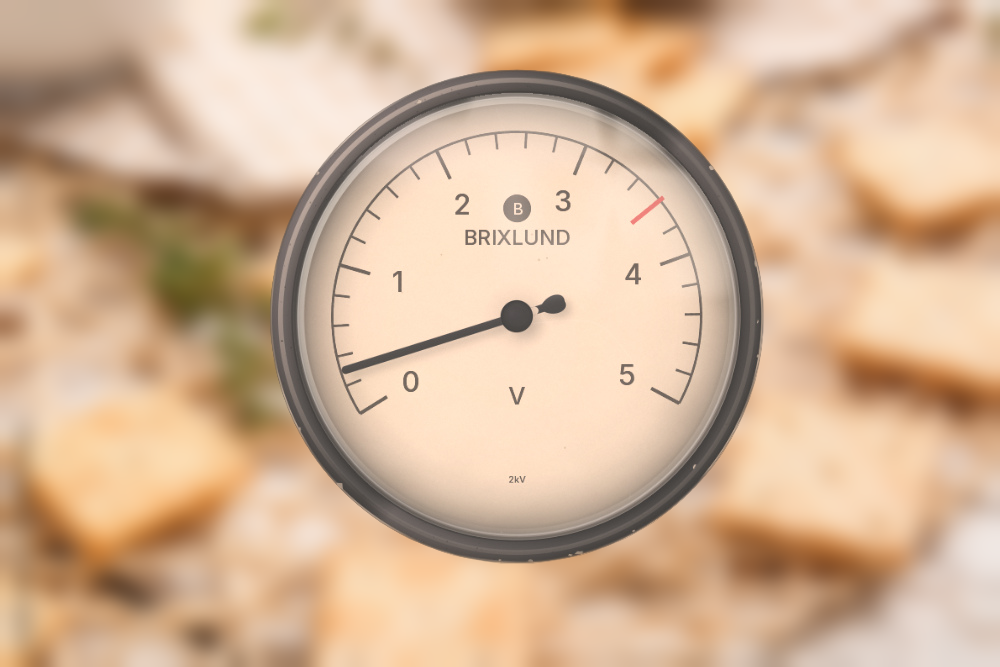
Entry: 0.3 V
